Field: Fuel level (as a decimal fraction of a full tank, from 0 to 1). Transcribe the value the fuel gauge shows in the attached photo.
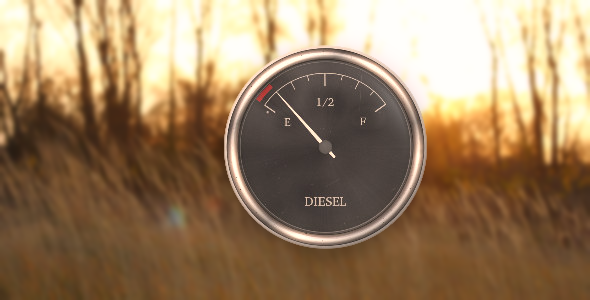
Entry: 0.125
